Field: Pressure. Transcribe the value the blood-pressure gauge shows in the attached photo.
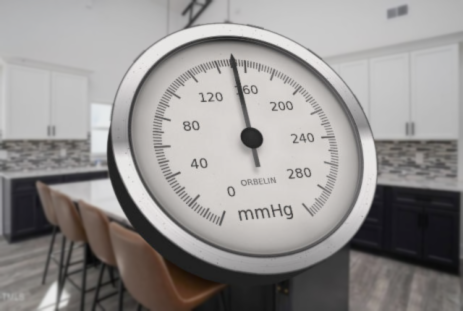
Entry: 150 mmHg
